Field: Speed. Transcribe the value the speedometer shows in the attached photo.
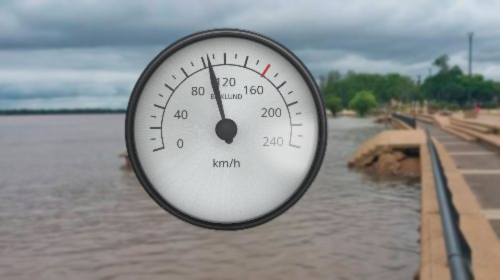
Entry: 105 km/h
